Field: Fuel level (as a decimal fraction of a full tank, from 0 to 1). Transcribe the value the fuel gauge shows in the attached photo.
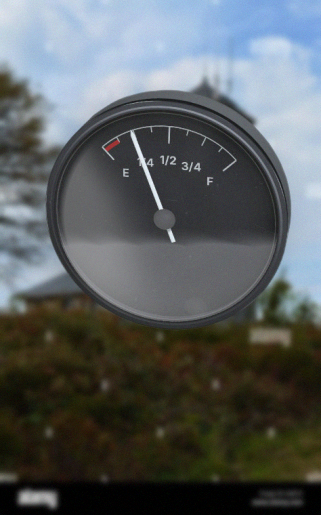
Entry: 0.25
